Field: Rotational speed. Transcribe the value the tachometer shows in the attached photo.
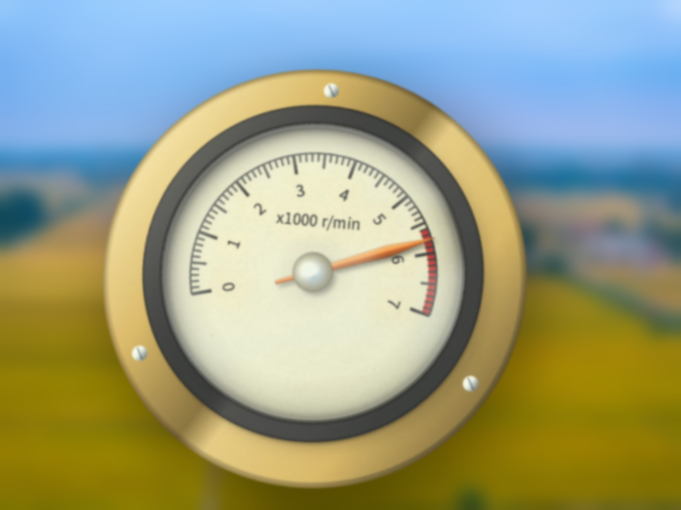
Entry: 5800 rpm
